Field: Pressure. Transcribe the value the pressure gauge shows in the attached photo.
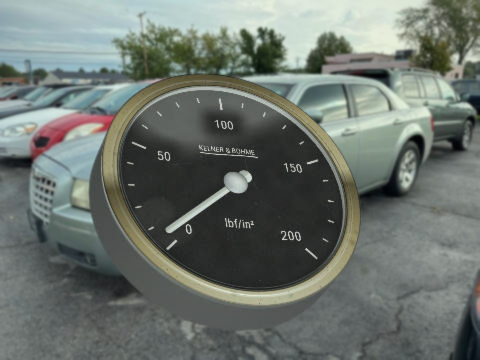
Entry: 5 psi
